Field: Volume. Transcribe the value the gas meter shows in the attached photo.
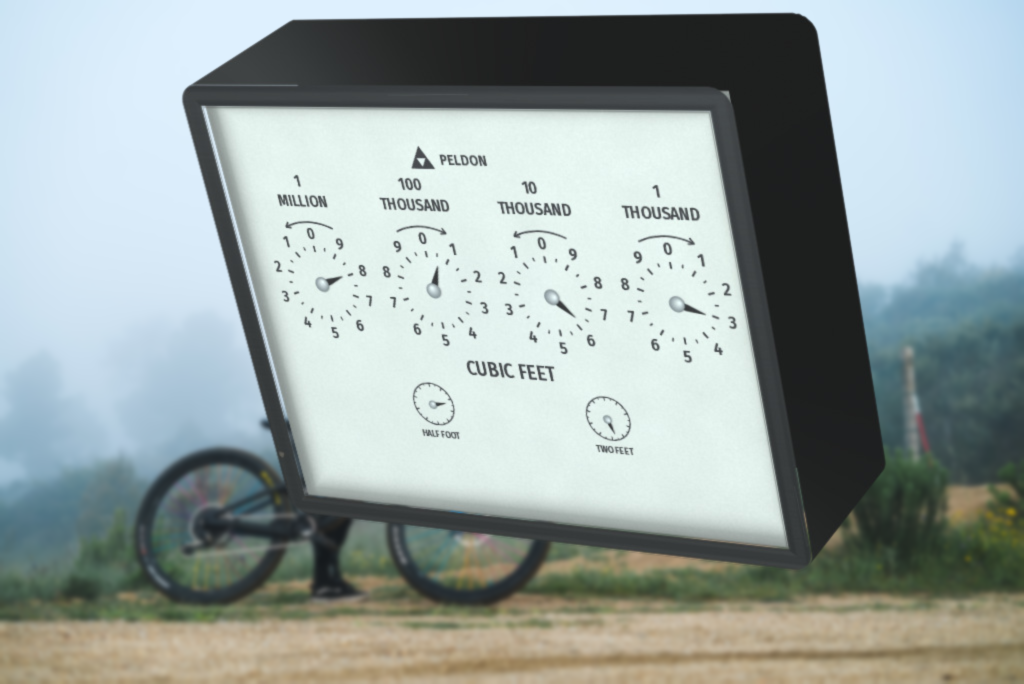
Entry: 806300 ft³
